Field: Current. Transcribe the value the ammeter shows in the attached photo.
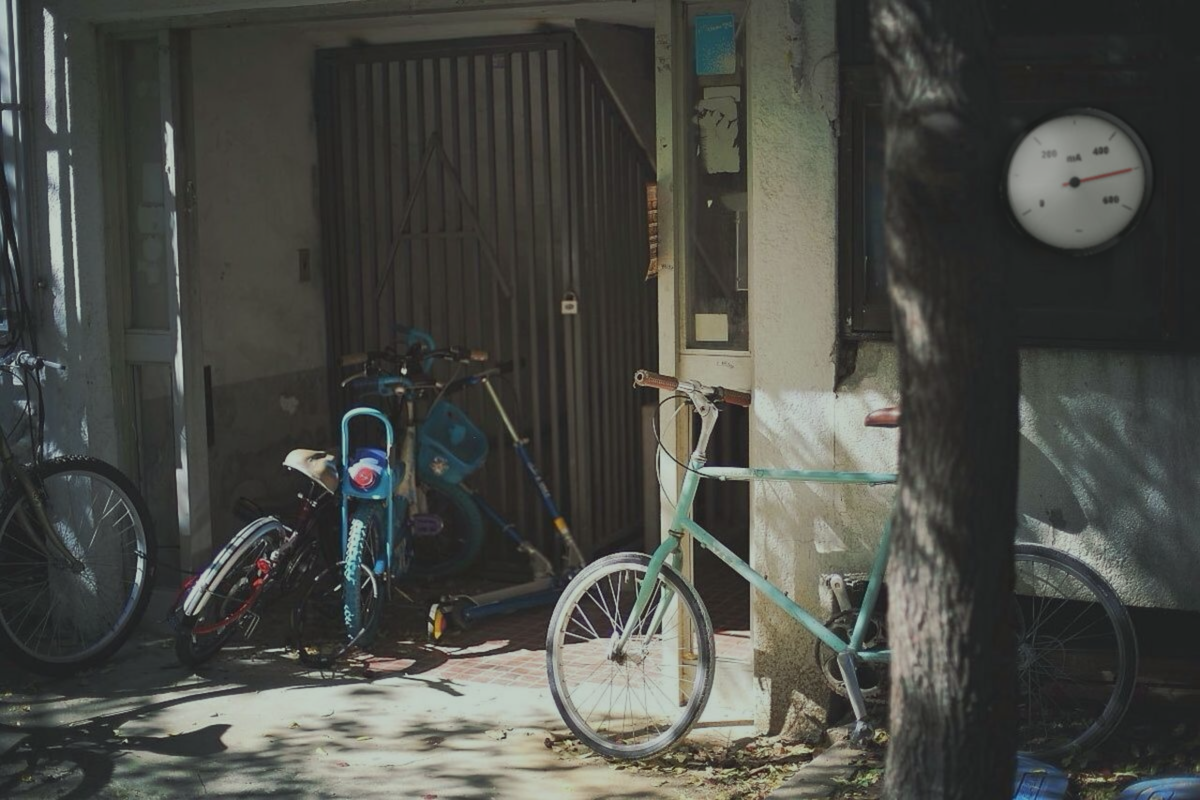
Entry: 500 mA
